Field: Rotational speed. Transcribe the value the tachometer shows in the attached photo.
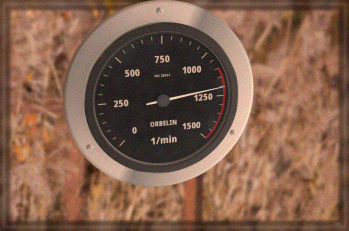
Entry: 1200 rpm
